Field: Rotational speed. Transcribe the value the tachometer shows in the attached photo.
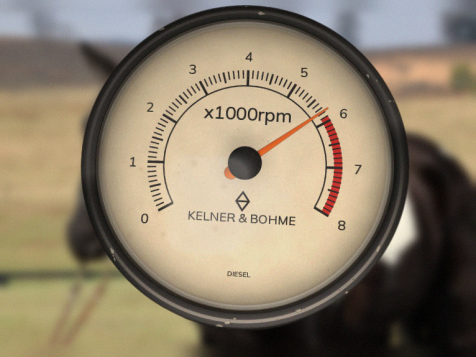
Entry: 5800 rpm
